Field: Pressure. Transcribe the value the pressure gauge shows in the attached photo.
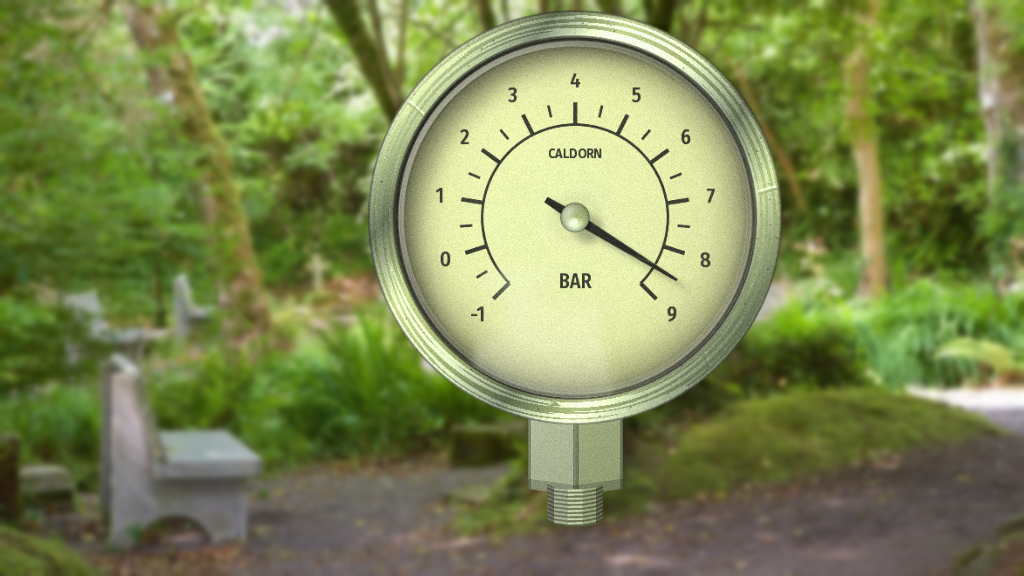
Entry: 8.5 bar
